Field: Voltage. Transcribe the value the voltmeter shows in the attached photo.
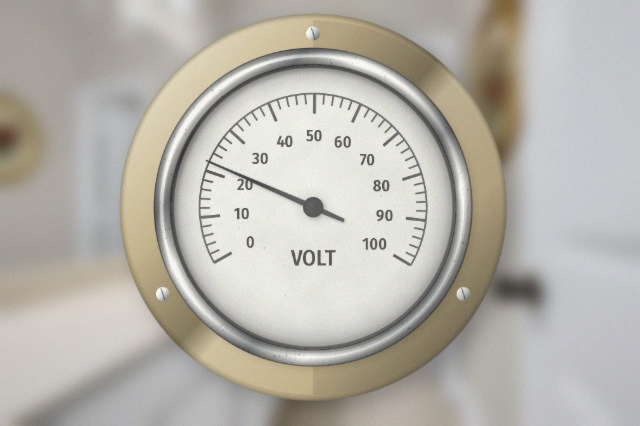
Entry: 22 V
